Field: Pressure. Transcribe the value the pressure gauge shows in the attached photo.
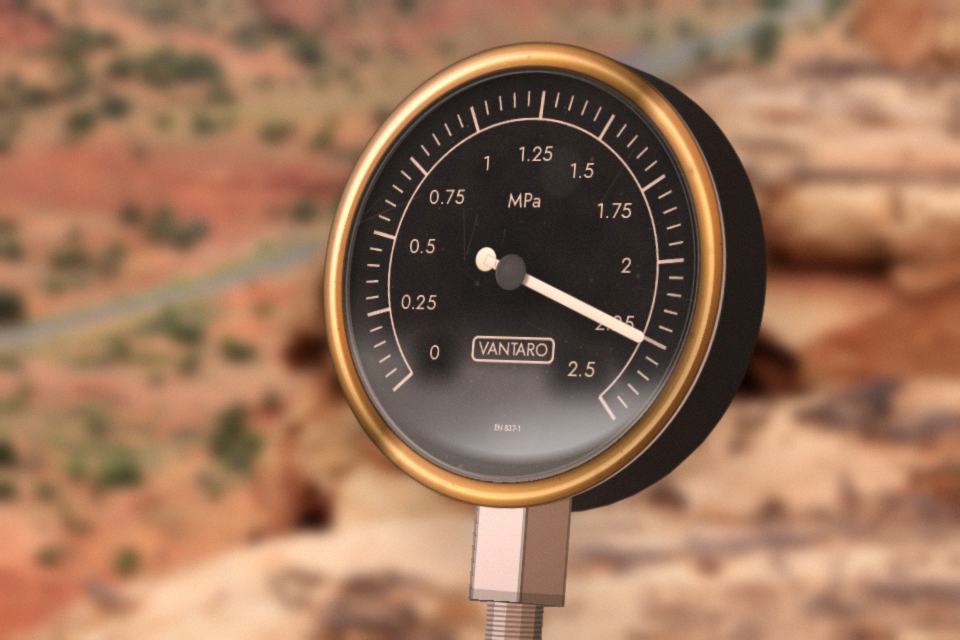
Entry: 2.25 MPa
